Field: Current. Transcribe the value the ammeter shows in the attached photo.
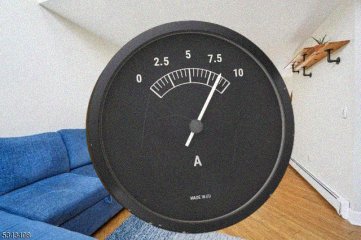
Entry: 8.5 A
